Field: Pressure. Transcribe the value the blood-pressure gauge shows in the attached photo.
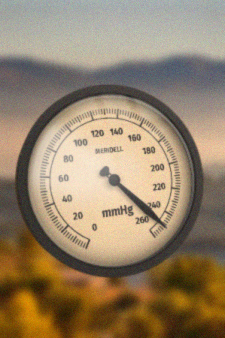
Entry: 250 mmHg
